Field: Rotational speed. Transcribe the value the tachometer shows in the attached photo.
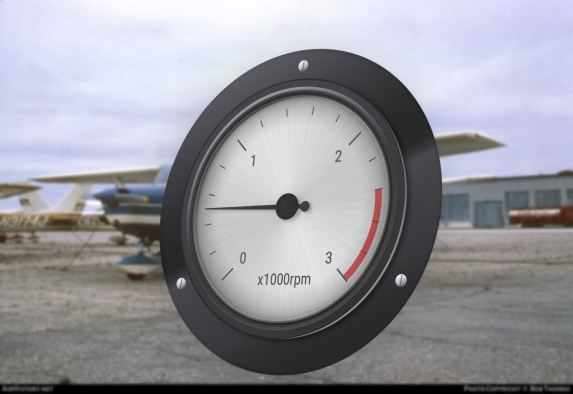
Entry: 500 rpm
